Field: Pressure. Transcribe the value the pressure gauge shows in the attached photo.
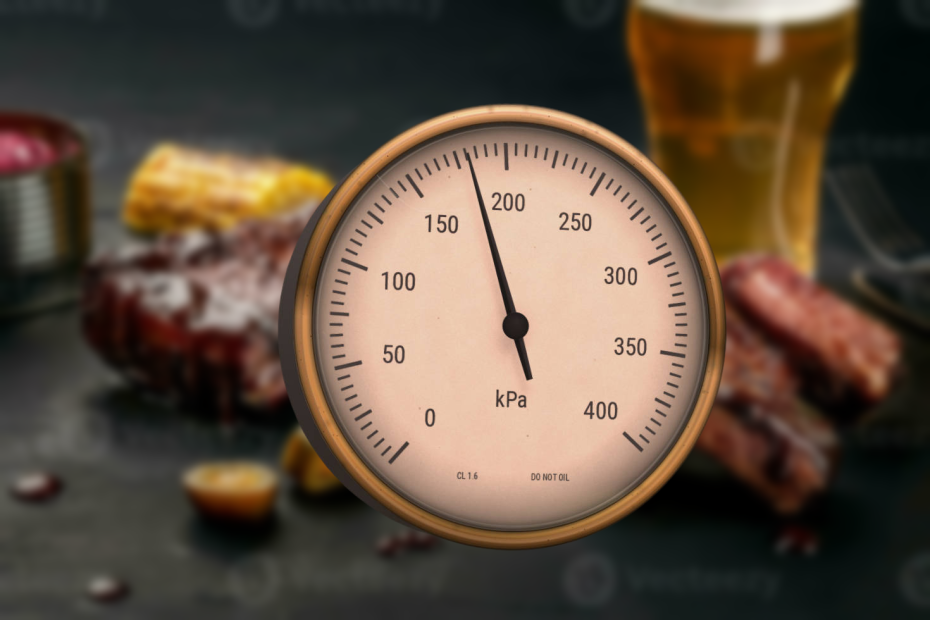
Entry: 180 kPa
